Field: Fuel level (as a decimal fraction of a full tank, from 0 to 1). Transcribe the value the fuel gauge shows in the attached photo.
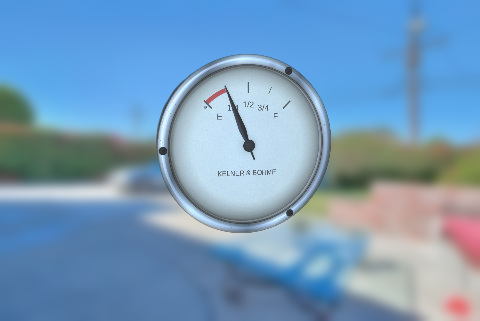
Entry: 0.25
